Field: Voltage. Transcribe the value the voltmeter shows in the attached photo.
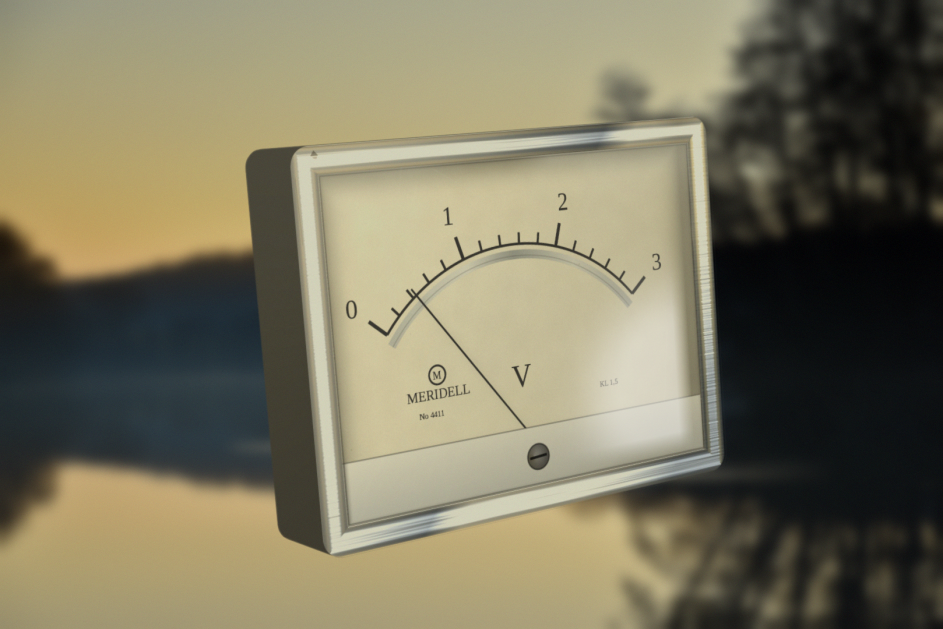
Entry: 0.4 V
